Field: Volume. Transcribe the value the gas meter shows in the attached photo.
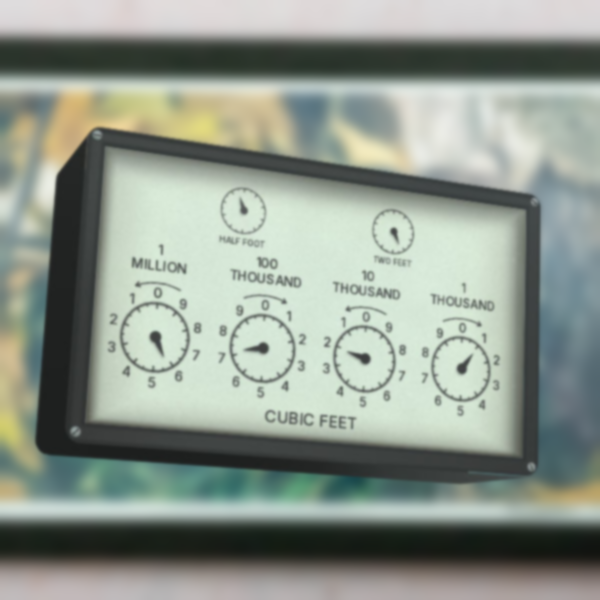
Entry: 572100 ft³
